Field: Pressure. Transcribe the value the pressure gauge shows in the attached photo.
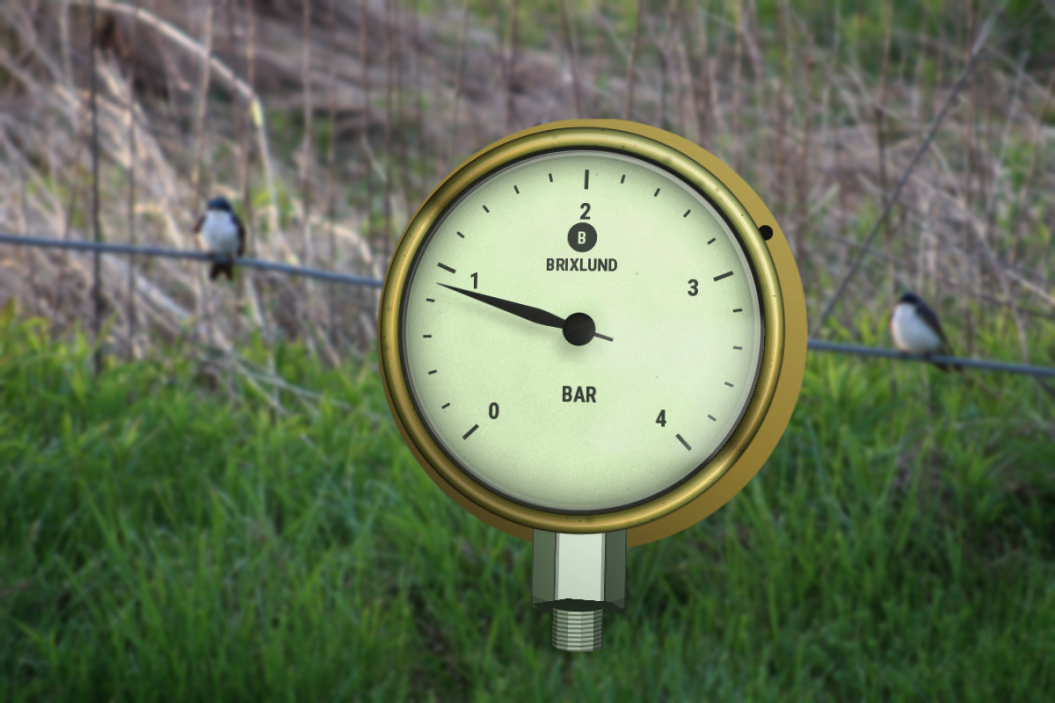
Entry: 0.9 bar
